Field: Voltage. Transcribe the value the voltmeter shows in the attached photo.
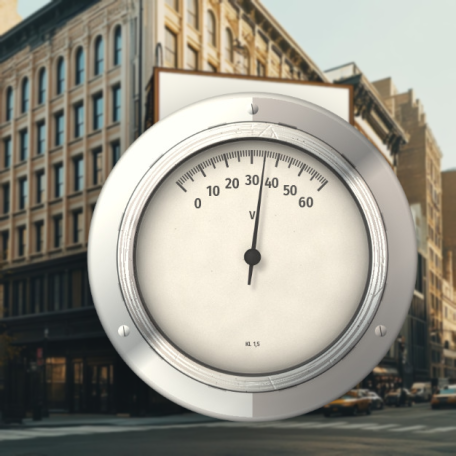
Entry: 35 V
